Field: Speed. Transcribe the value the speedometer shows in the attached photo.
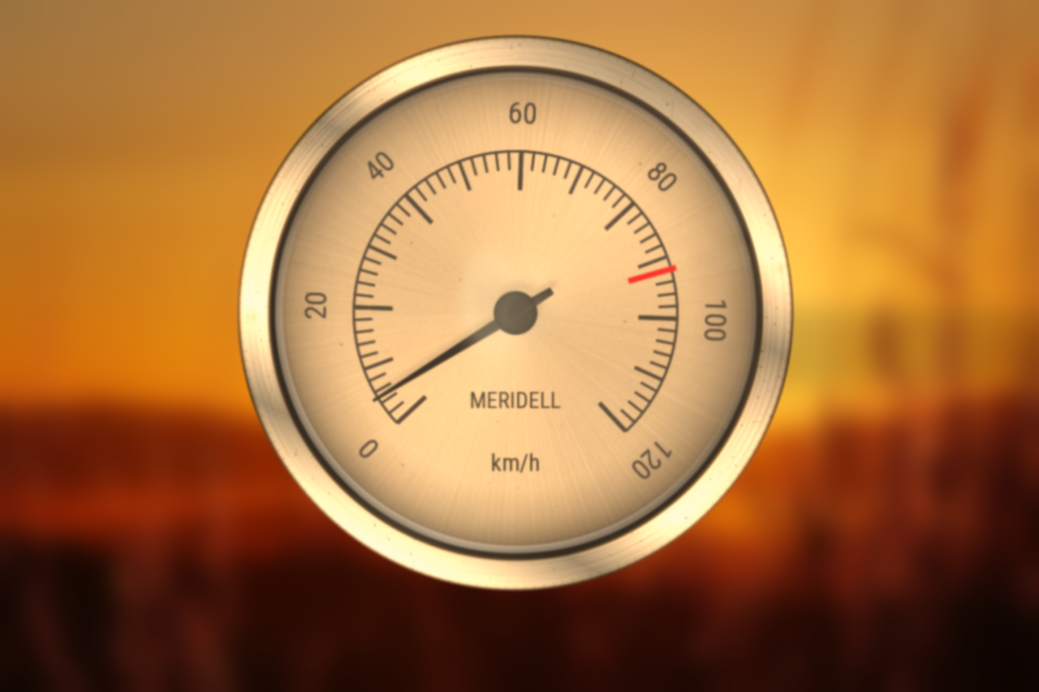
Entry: 5 km/h
